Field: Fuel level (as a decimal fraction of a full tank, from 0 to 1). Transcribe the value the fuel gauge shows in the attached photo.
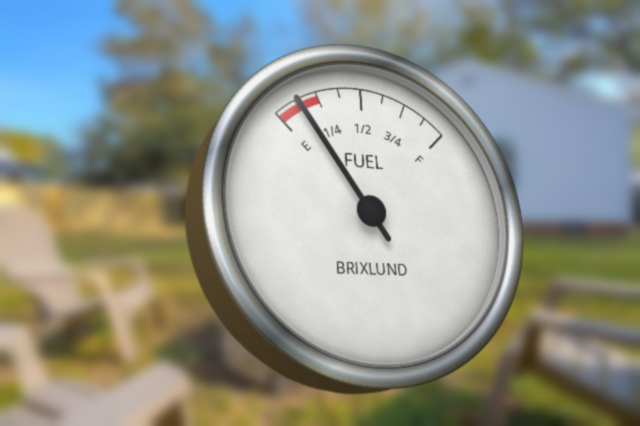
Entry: 0.125
